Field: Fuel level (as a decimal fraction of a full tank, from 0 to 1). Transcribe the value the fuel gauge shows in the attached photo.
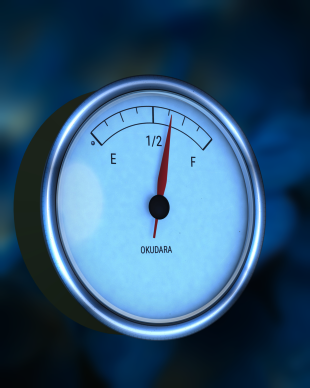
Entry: 0.625
